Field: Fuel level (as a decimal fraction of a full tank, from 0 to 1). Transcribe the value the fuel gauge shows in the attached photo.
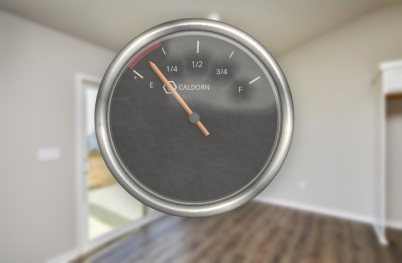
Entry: 0.125
